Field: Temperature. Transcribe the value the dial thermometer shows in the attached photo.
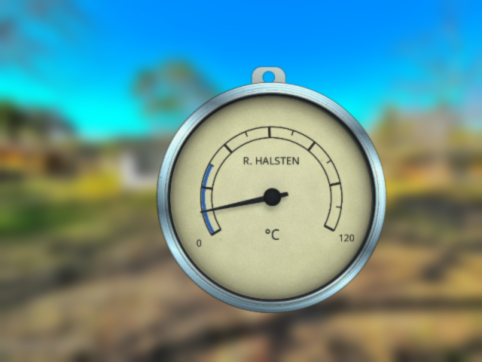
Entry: 10 °C
